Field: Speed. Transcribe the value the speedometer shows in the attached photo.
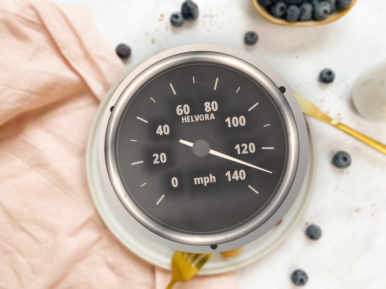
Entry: 130 mph
